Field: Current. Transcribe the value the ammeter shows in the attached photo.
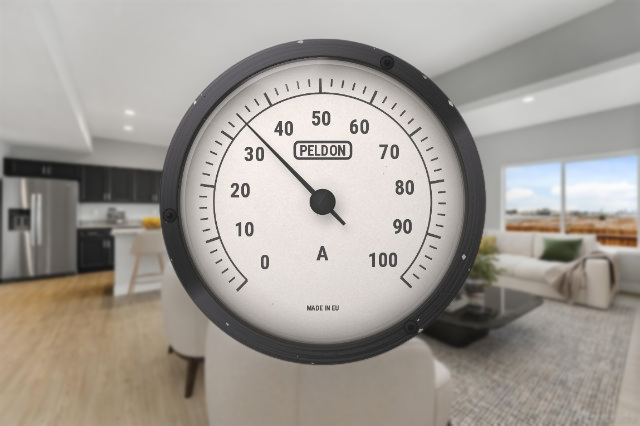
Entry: 34 A
